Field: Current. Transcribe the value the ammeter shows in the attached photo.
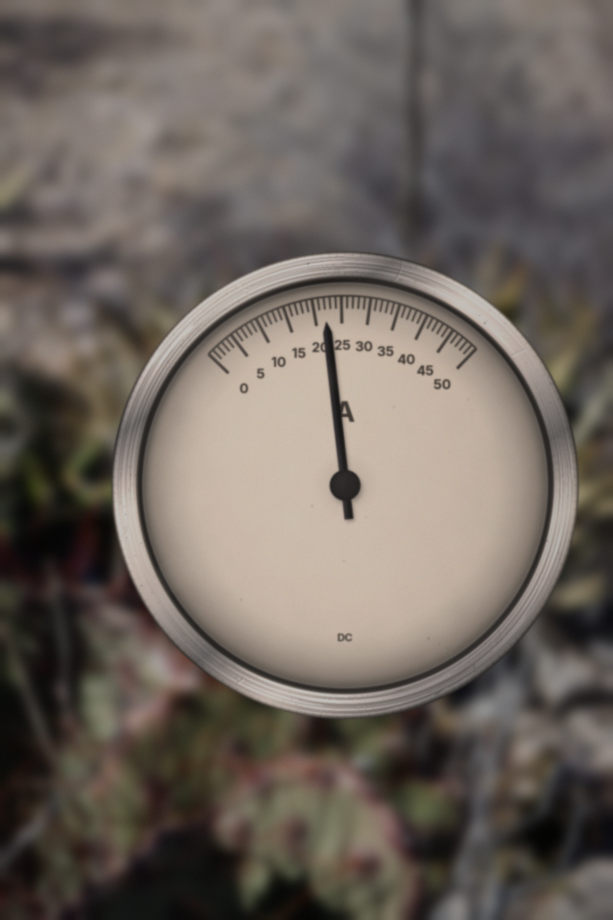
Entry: 22 A
